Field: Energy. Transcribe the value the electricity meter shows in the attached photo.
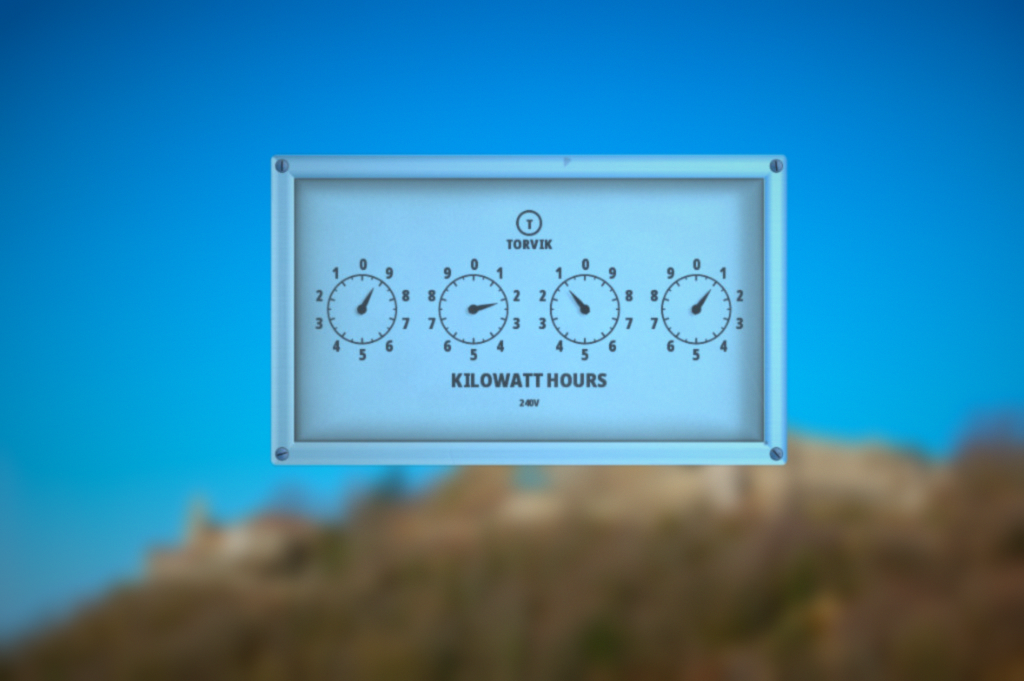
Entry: 9211 kWh
